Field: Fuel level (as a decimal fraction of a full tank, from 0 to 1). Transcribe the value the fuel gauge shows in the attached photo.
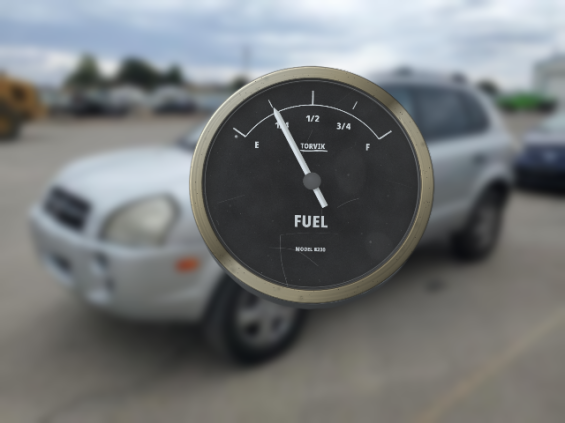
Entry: 0.25
